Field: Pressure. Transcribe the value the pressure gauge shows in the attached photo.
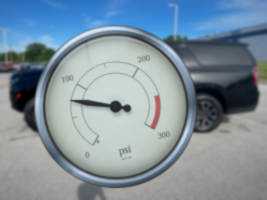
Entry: 75 psi
